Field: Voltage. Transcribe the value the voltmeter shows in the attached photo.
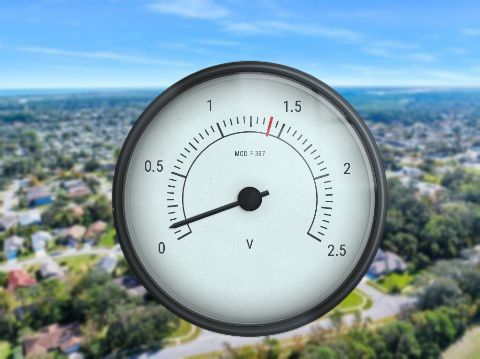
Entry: 0.1 V
